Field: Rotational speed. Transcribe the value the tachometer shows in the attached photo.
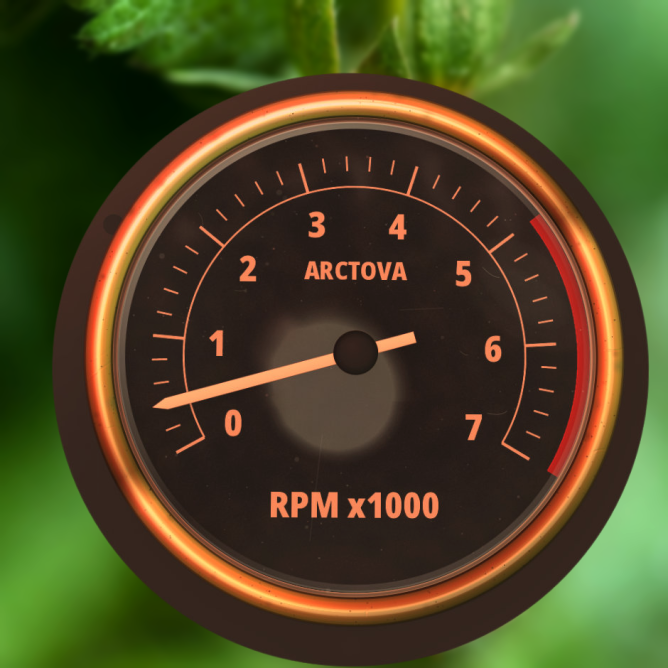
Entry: 400 rpm
